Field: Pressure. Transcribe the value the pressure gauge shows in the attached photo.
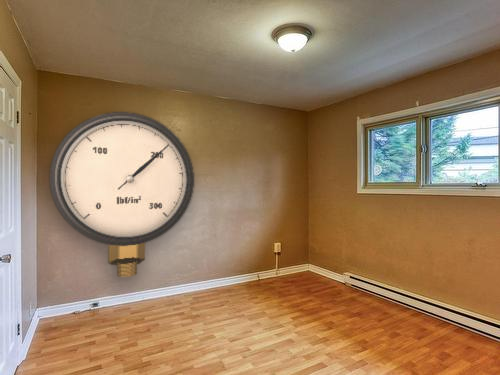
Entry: 200 psi
